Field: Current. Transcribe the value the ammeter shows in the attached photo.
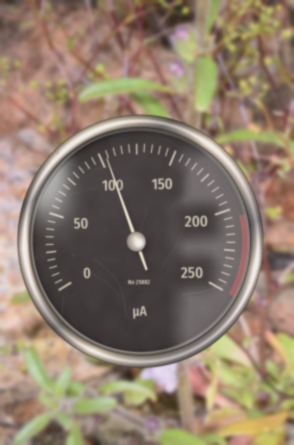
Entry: 105 µA
